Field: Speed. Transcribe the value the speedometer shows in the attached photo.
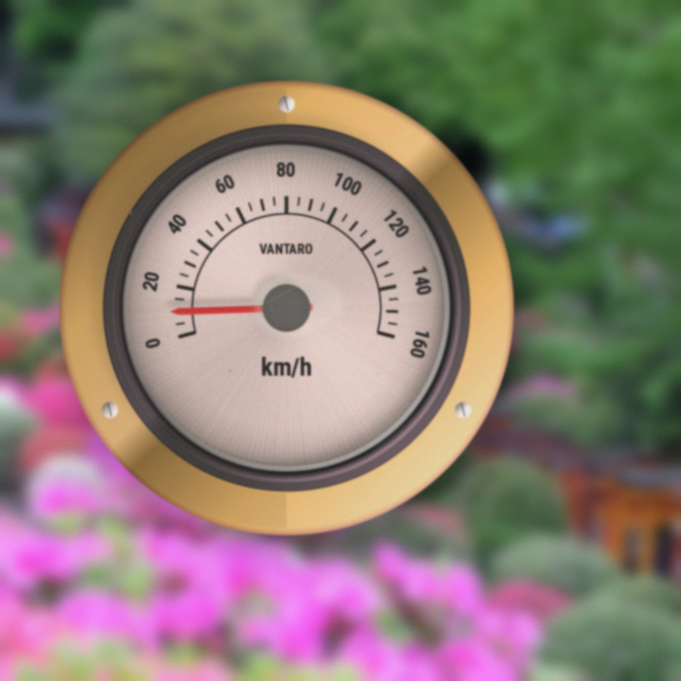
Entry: 10 km/h
